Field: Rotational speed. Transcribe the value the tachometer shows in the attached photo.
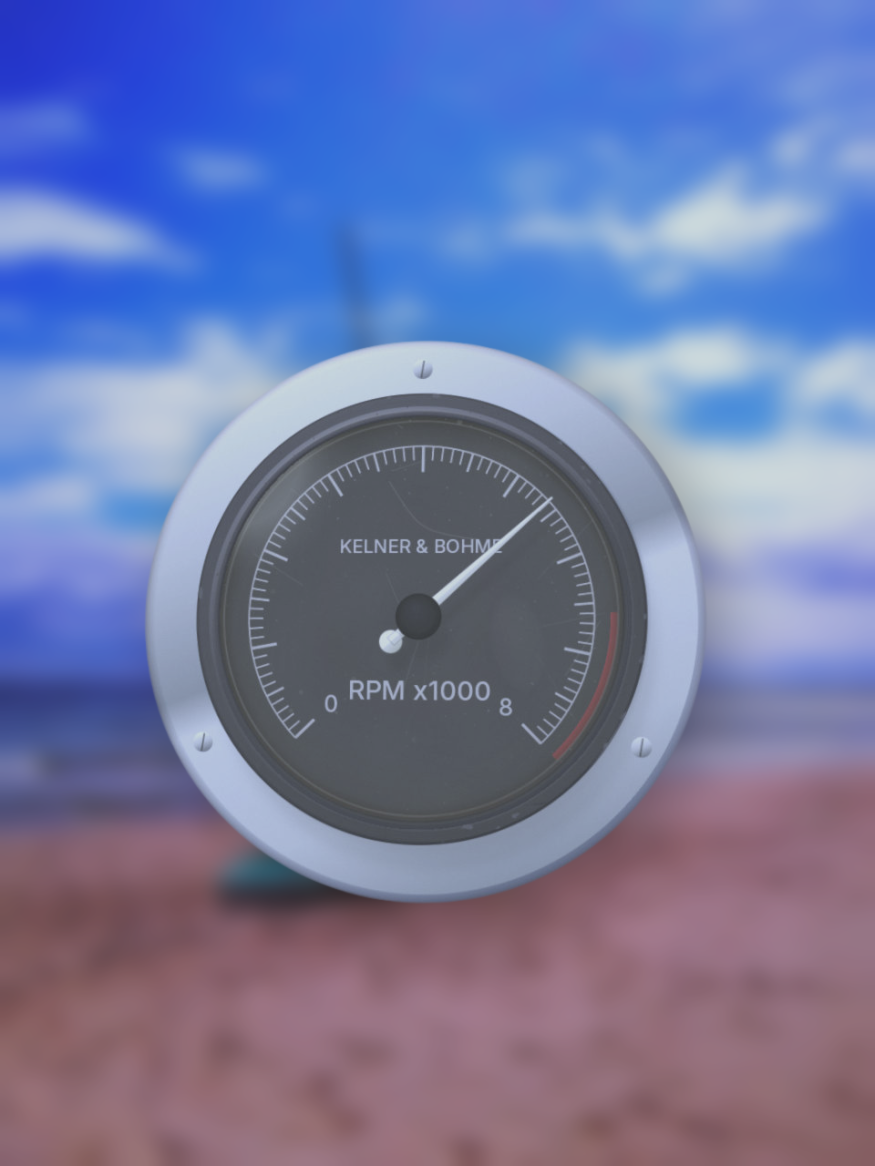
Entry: 5400 rpm
